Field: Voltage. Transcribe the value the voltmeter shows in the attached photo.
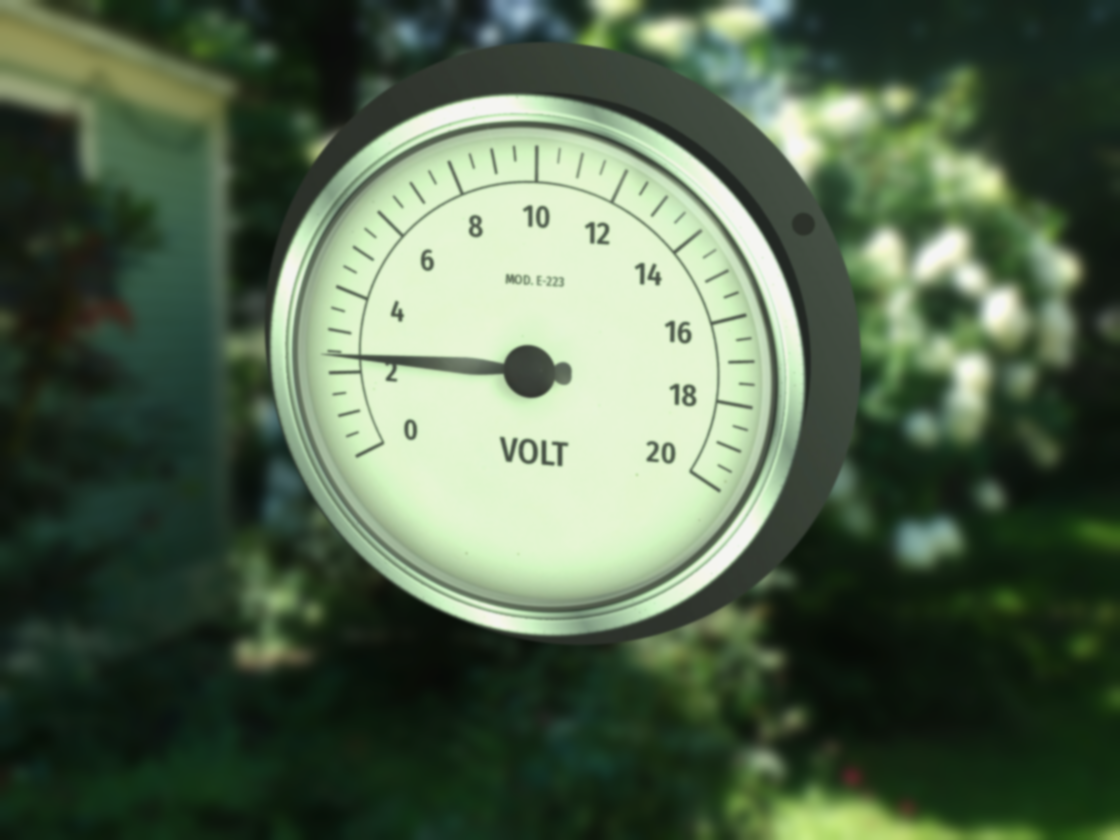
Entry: 2.5 V
